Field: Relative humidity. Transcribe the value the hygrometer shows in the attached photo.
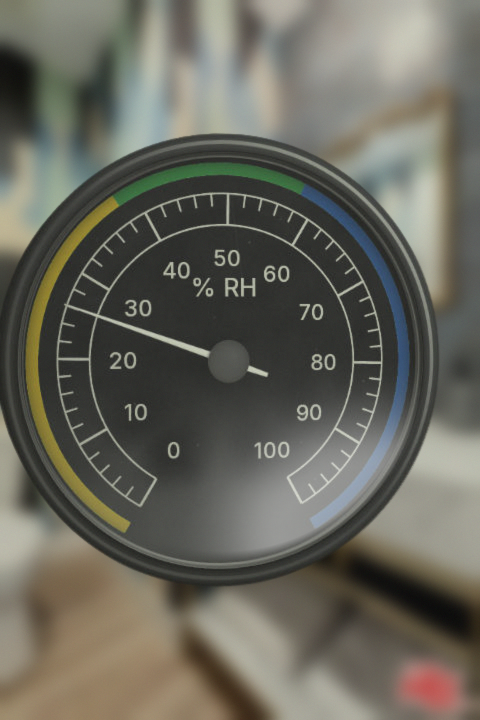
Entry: 26 %
